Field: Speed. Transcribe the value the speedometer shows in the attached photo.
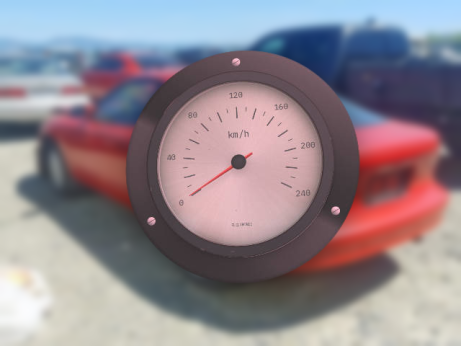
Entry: 0 km/h
